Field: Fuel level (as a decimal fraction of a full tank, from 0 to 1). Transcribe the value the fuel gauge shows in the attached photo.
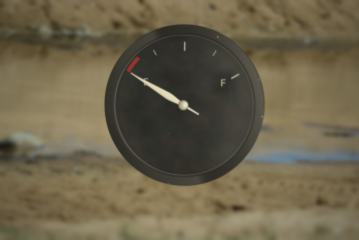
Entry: 0
